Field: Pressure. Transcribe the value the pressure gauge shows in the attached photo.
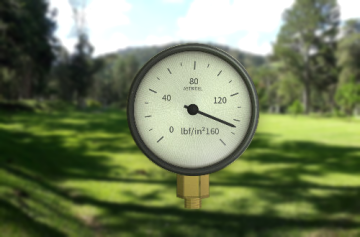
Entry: 145 psi
